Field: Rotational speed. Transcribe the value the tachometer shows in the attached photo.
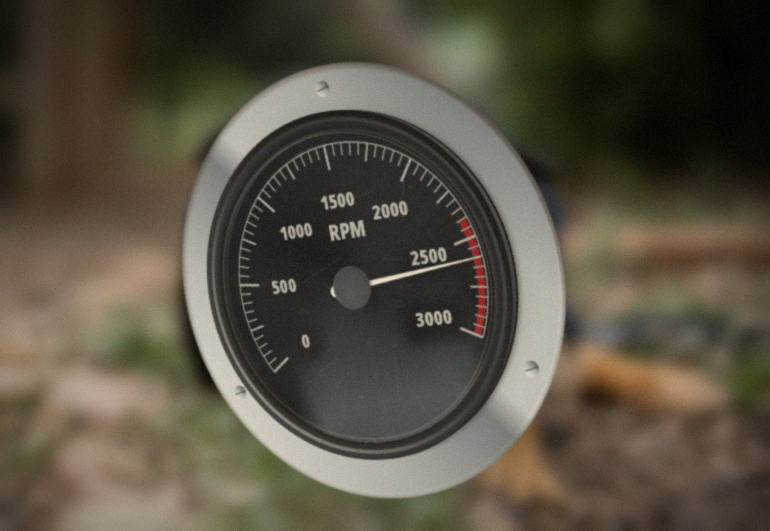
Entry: 2600 rpm
